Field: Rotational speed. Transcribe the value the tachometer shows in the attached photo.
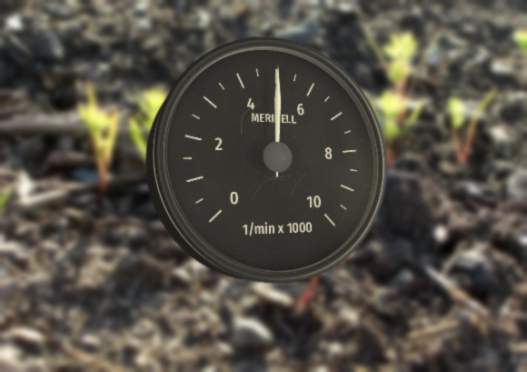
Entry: 5000 rpm
